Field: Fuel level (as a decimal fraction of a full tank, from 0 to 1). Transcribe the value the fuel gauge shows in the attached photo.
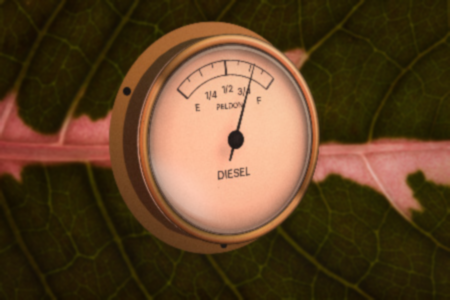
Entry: 0.75
